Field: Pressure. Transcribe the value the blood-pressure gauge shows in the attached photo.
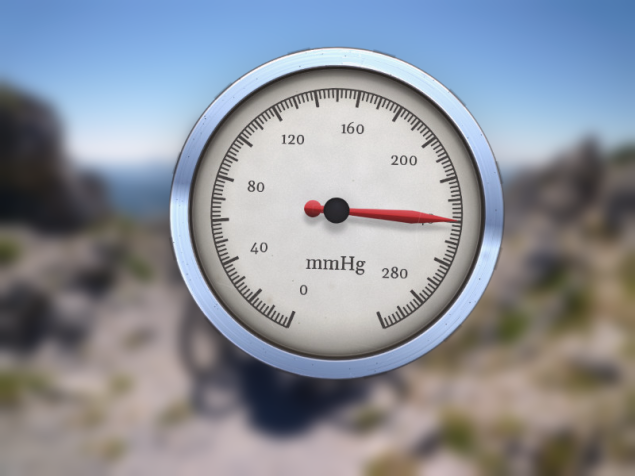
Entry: 240 mmHg
